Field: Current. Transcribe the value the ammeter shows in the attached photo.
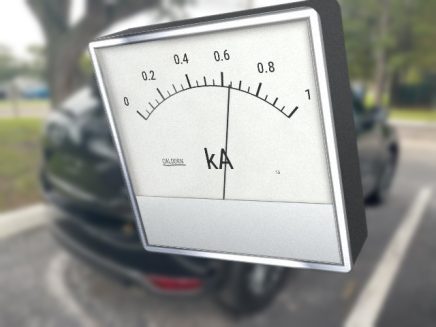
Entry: 0.65 kA
